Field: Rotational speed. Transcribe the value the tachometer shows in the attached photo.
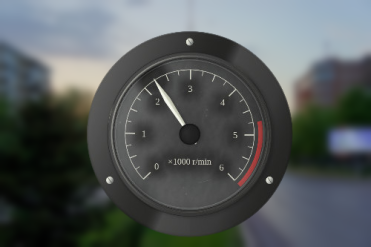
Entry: 2250 rpm
